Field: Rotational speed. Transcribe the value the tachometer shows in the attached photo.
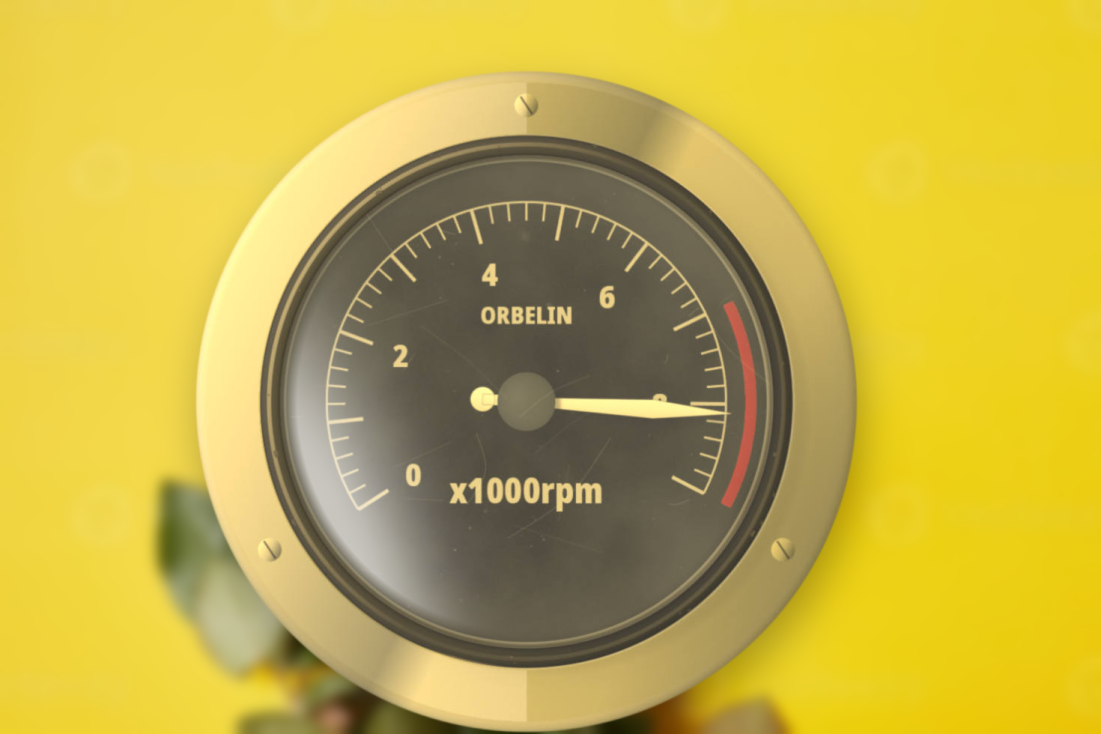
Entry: 8100 rpm
